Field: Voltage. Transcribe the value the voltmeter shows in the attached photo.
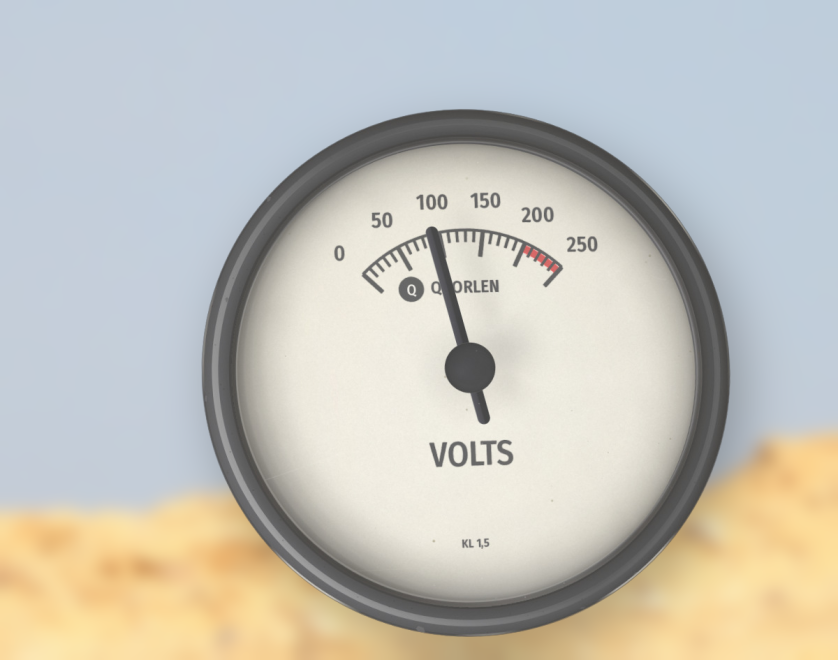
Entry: 90 V
